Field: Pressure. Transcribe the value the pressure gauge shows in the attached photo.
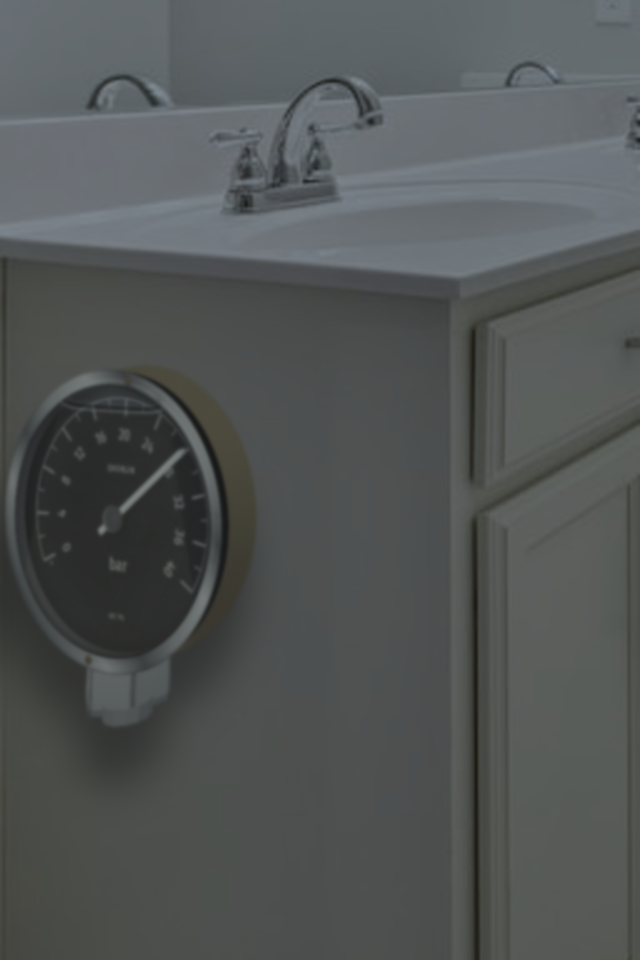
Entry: 28 bar
